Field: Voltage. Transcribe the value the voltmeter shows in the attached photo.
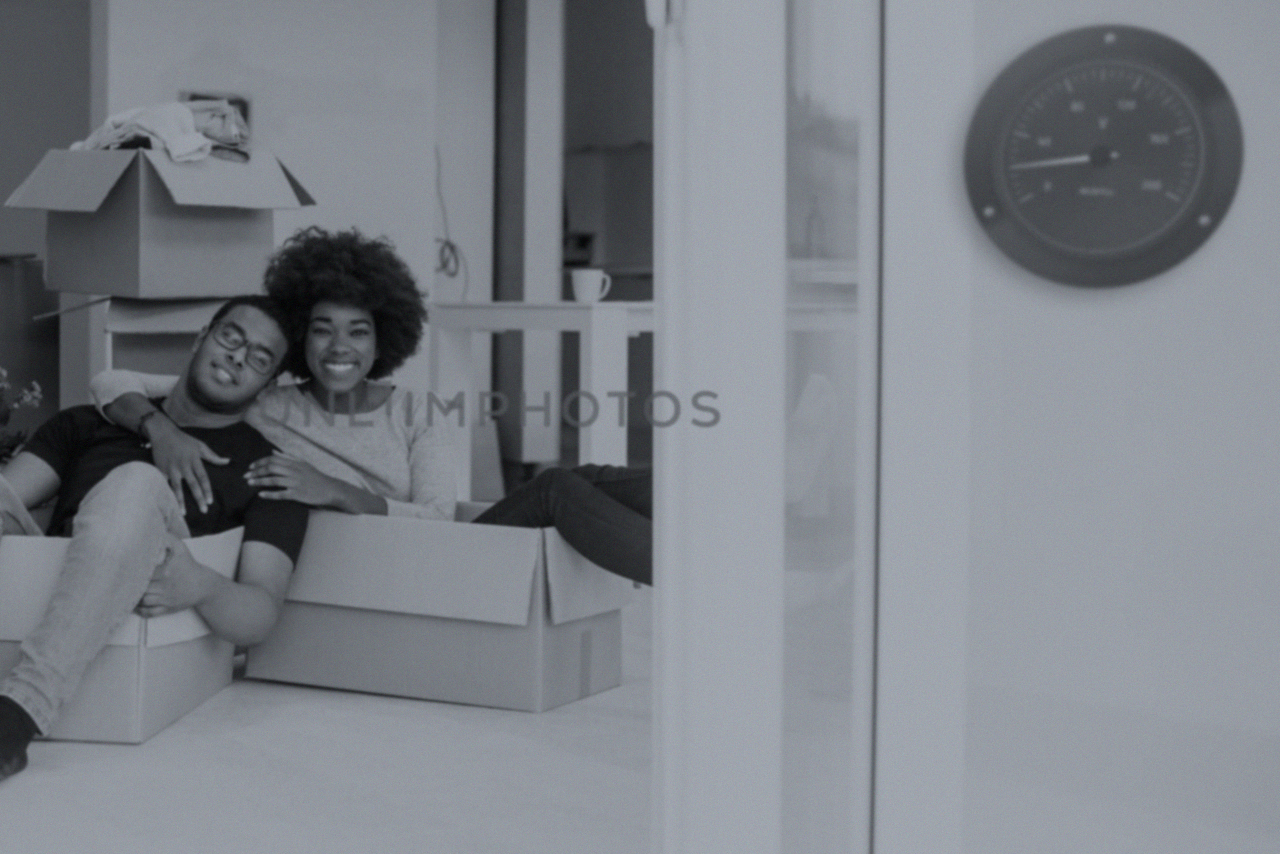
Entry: 20 V
